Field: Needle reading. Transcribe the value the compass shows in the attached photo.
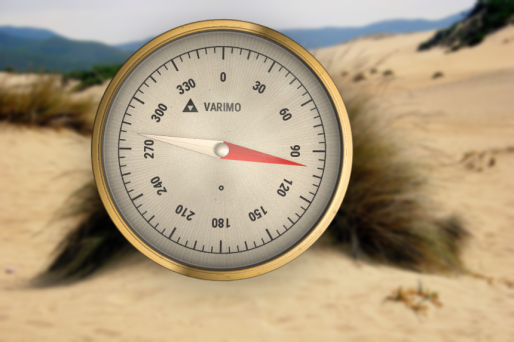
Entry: 100 °
